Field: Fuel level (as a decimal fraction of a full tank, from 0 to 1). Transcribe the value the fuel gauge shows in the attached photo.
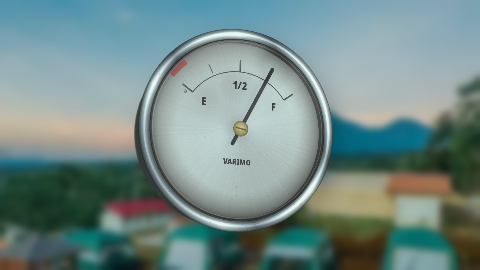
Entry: 0.75
